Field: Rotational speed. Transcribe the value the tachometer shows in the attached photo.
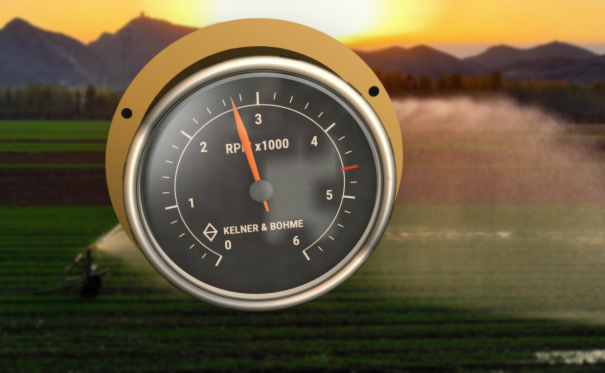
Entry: 2700 rpm
